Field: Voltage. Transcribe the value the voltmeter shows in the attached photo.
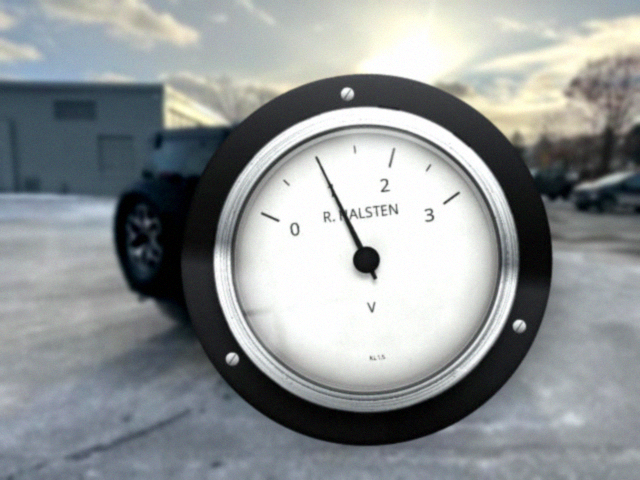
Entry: 1 V
